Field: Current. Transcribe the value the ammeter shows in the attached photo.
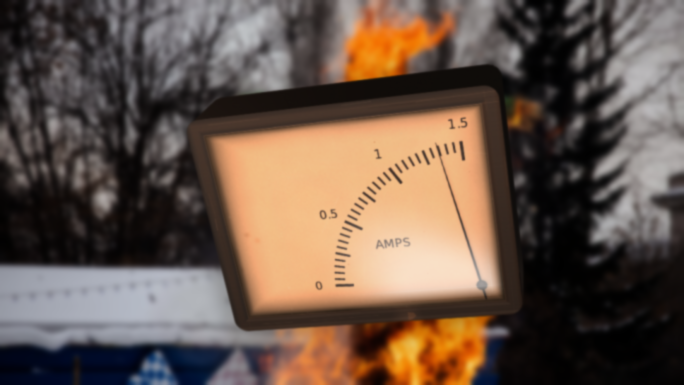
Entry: 1.35 A
